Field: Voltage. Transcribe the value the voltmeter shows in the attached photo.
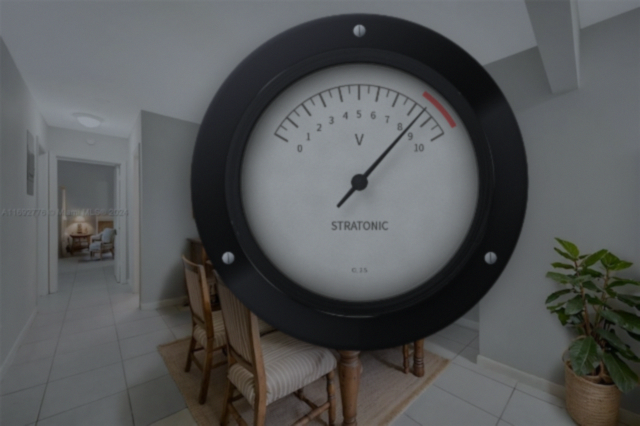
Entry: 8.5 V
